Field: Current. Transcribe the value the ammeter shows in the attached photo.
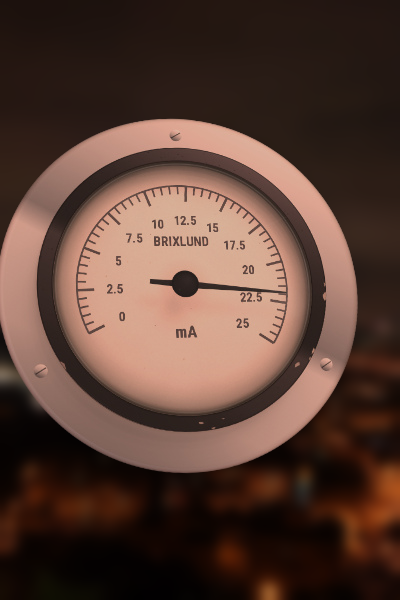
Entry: 22 mA
